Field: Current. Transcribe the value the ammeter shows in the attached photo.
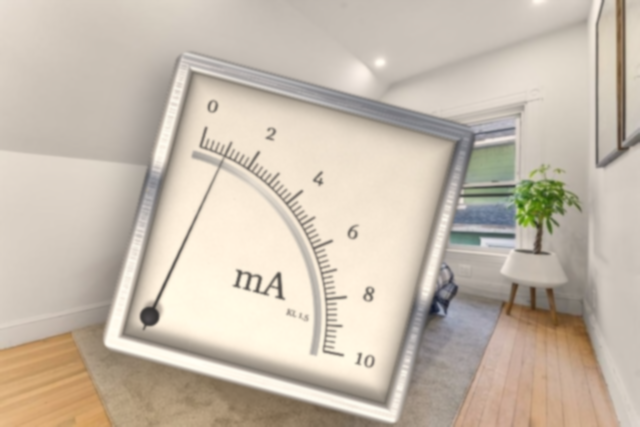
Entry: 1 mA
